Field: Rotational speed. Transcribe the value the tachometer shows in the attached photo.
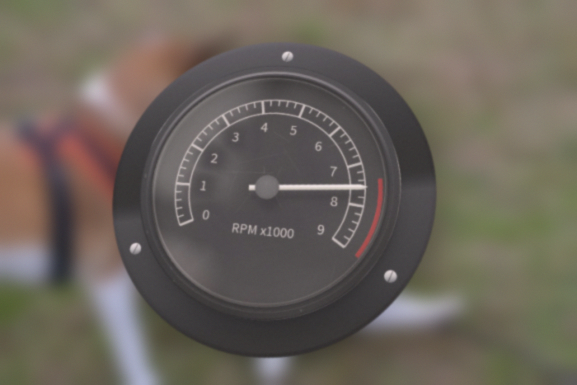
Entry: 7600 rpm
